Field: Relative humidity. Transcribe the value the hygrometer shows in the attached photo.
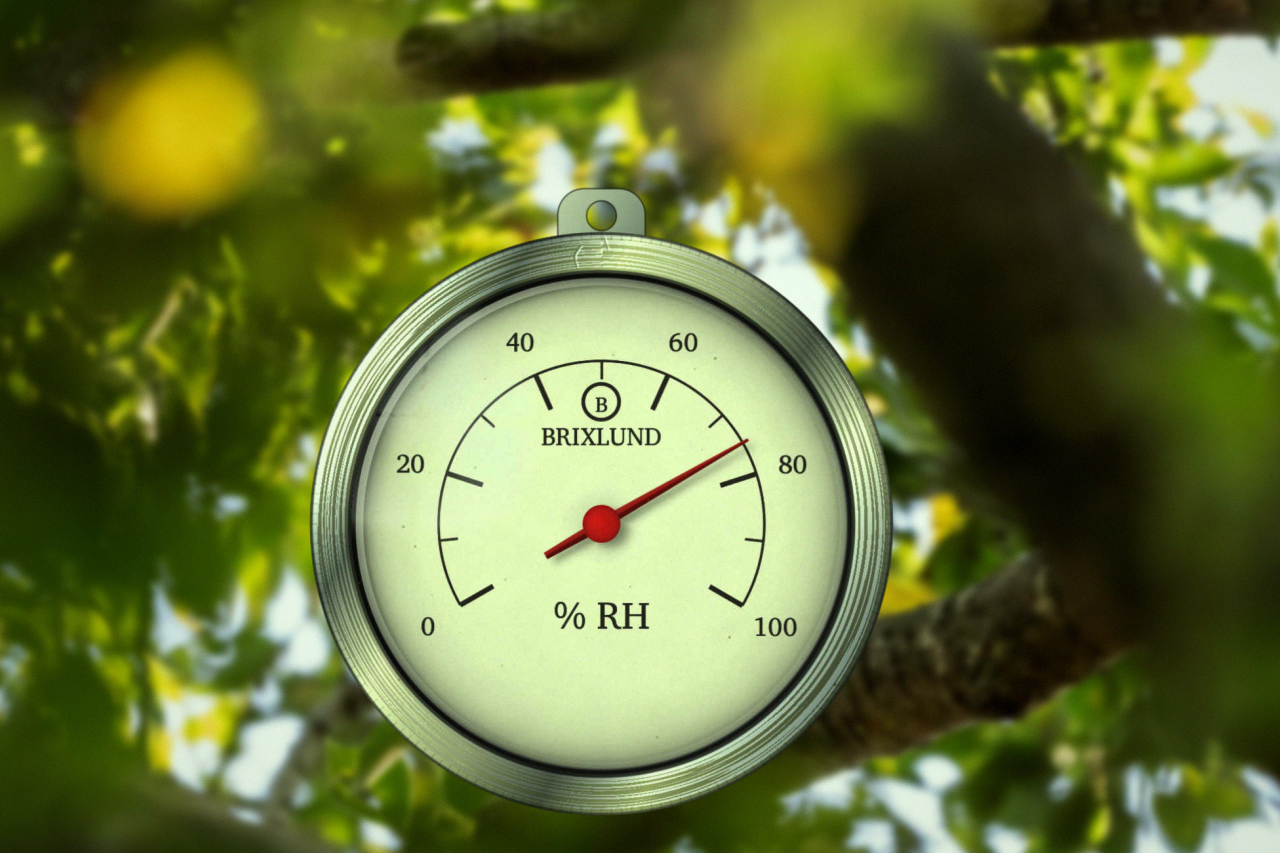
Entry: 75 %
